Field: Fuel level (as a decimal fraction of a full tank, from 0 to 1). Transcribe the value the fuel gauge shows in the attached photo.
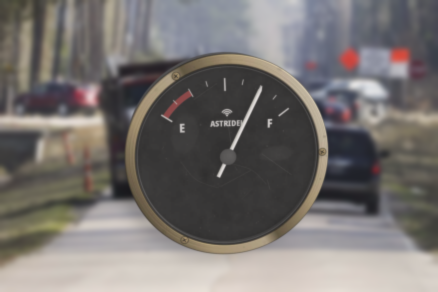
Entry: 0.75
